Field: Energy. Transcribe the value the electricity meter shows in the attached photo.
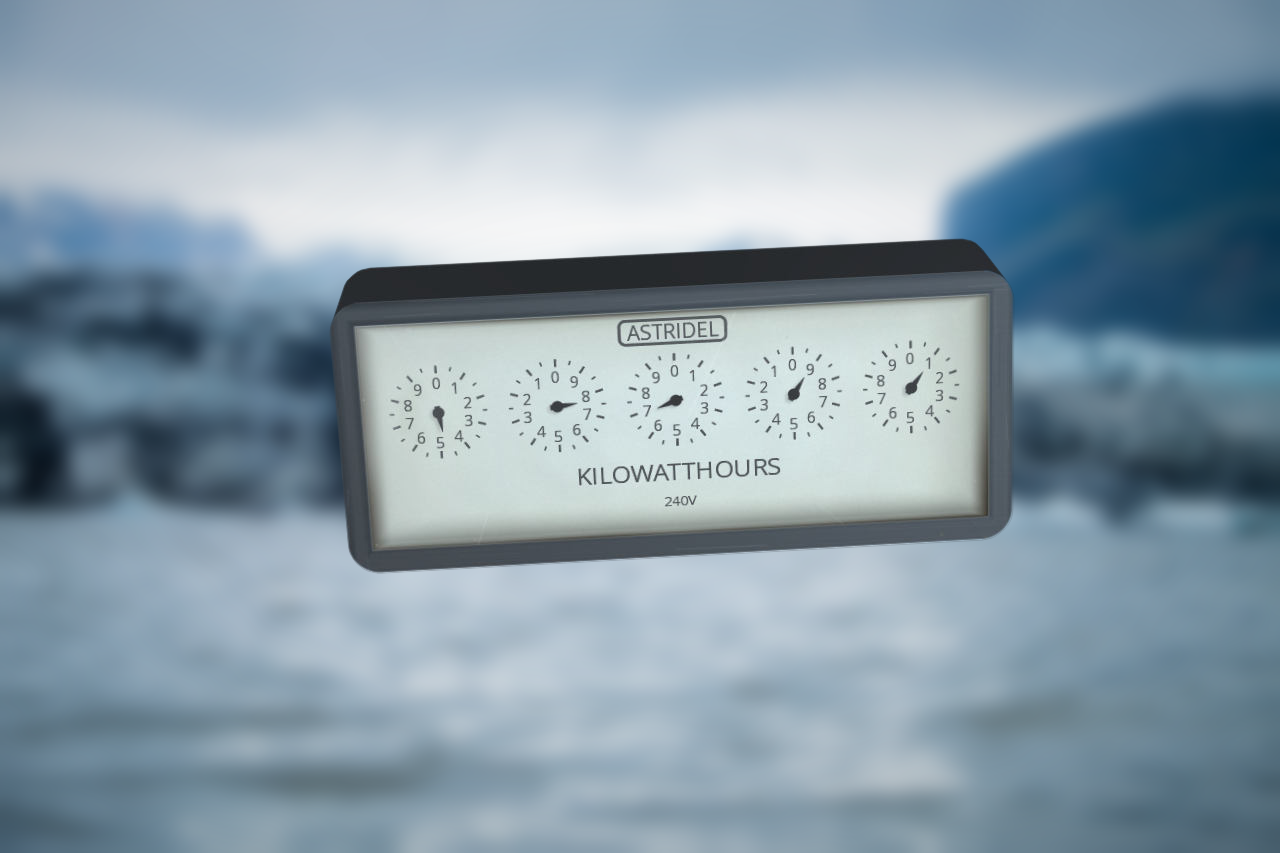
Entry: 47691 kWh
